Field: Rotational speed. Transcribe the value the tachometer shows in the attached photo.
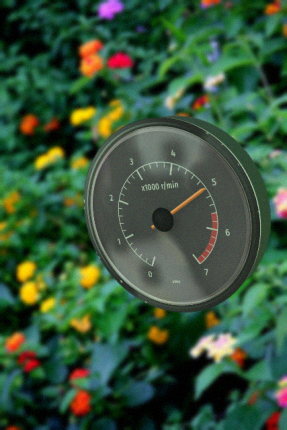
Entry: 5000 rpm
